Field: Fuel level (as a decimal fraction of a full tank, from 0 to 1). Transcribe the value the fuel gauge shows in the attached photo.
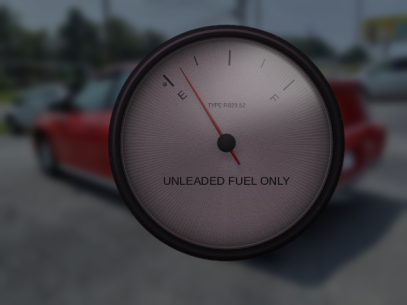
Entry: 0.125
